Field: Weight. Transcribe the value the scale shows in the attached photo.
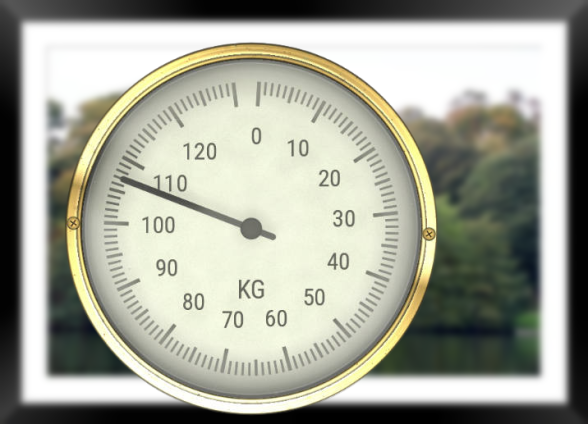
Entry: 107 kg
